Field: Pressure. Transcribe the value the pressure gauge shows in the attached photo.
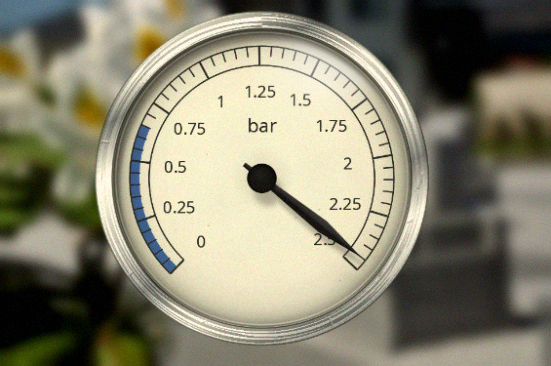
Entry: 2.45 bar
